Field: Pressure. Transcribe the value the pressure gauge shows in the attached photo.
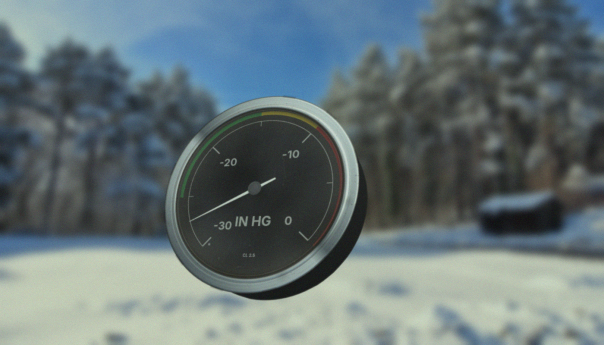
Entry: -27.5 inHg
